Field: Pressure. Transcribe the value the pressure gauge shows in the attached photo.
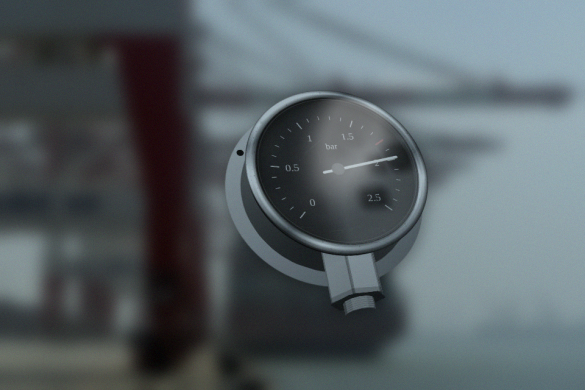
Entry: 2 bar
